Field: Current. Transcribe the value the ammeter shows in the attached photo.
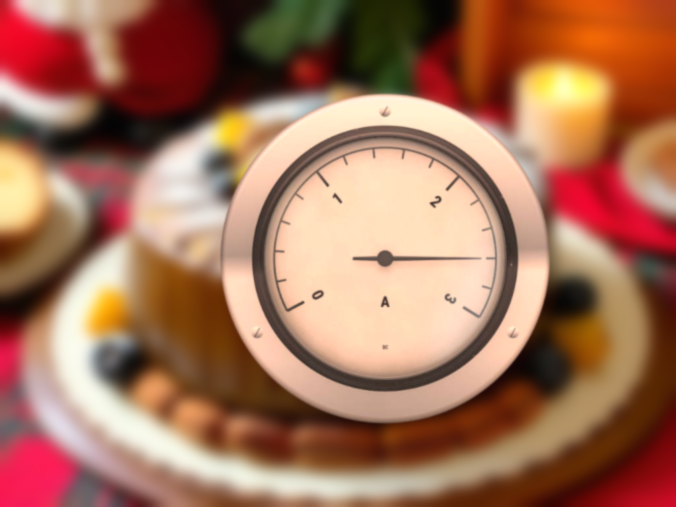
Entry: 2.6 A
